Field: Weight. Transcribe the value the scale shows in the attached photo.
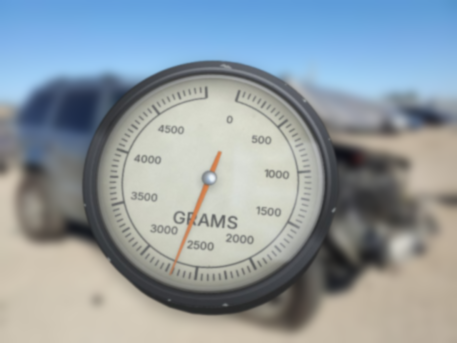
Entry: 2700 g
